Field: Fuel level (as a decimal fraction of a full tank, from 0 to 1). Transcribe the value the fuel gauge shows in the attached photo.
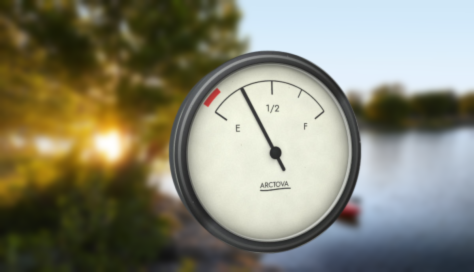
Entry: 0.25
